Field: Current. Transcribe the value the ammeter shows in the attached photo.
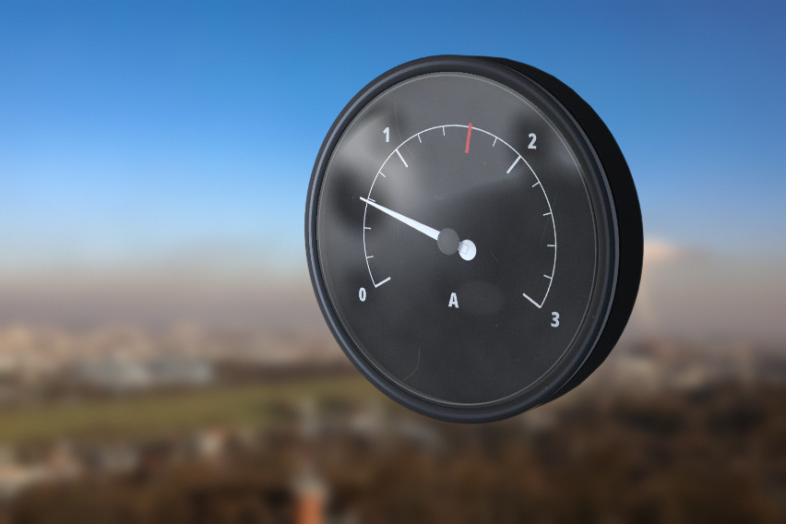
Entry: 0.6 A
